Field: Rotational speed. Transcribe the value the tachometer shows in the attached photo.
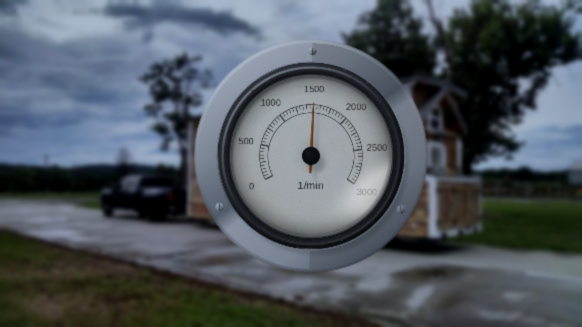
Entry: 1500 rpm
